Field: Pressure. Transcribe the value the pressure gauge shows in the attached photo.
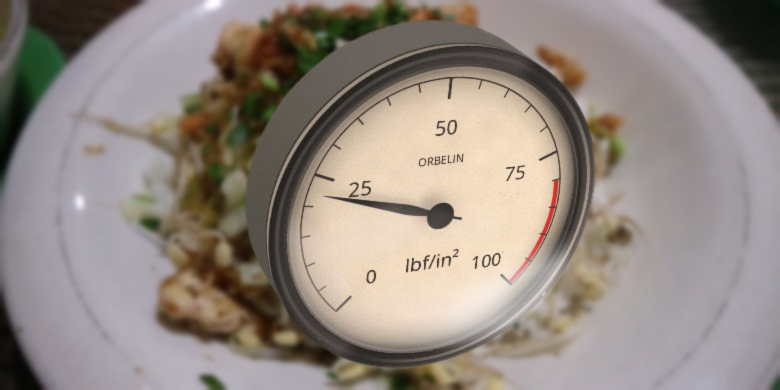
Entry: 22.5 psi
